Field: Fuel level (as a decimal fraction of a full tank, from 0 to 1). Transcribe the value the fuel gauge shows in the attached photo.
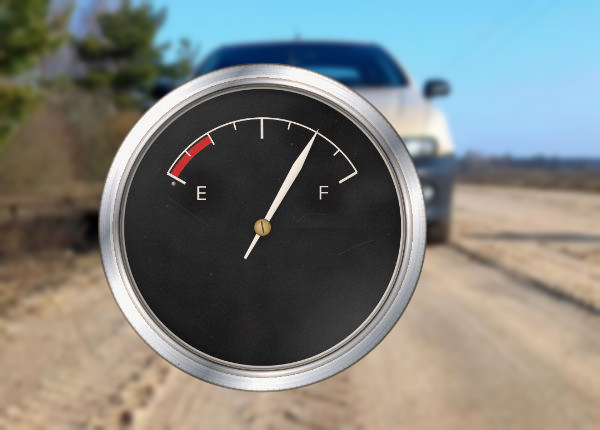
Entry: 0.75
